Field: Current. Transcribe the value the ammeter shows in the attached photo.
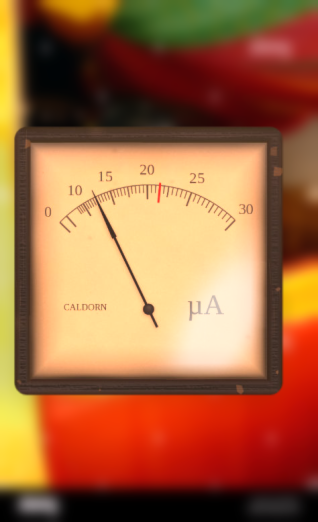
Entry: 12.5 µA
